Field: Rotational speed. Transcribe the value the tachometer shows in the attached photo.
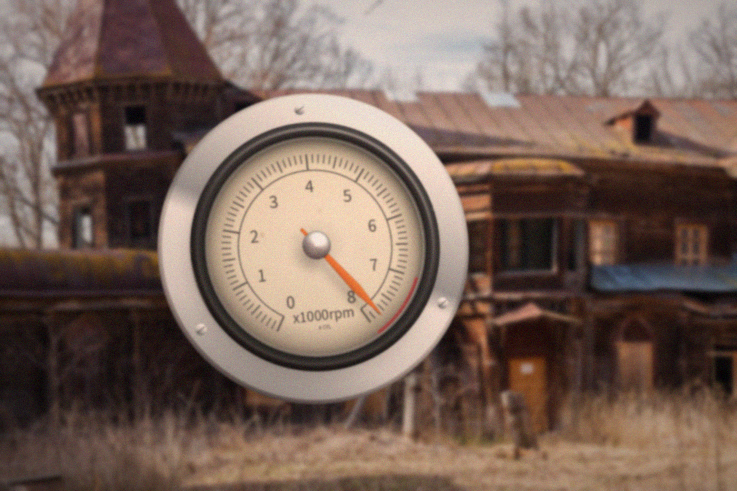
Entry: 7800 rpm
